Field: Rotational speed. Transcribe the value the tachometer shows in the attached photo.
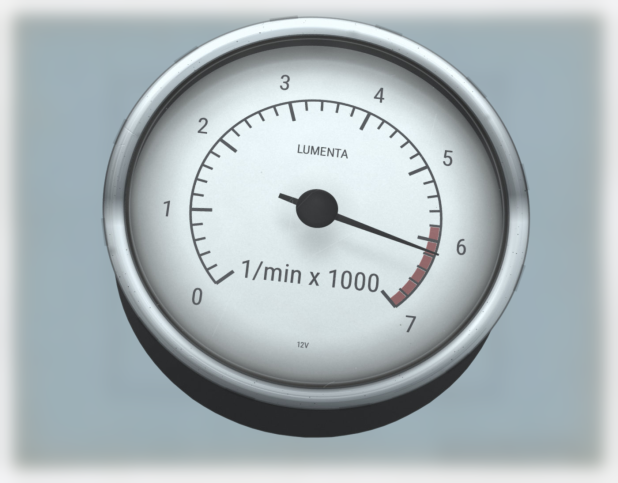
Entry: 6200 rpm
